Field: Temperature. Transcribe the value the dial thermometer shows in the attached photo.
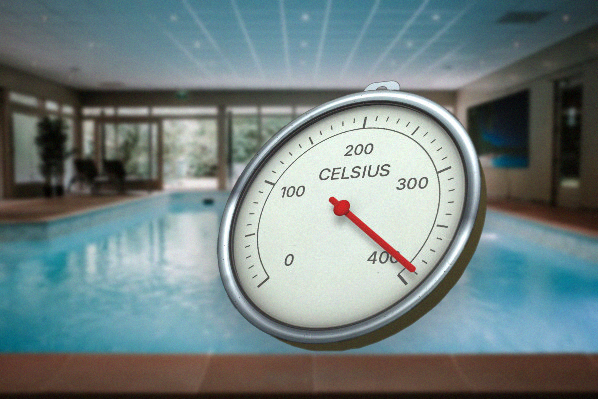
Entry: 390 °C
